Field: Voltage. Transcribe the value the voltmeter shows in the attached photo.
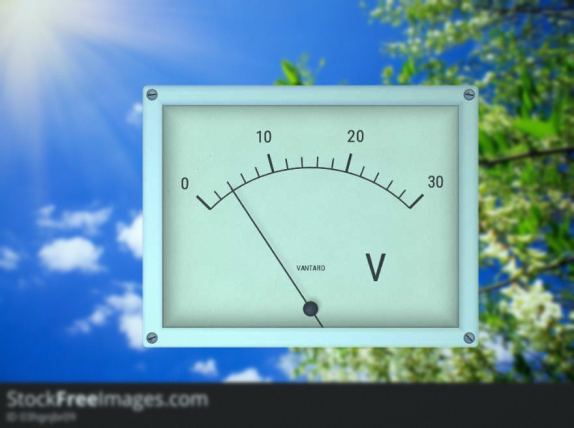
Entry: 4 V
